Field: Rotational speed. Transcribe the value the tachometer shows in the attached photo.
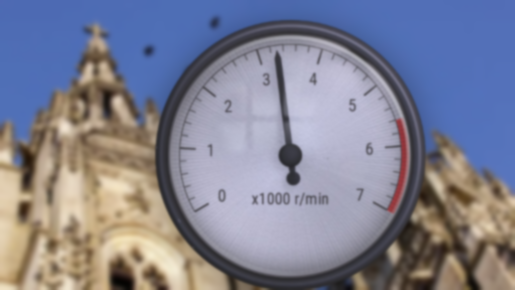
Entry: 3300 rpm
